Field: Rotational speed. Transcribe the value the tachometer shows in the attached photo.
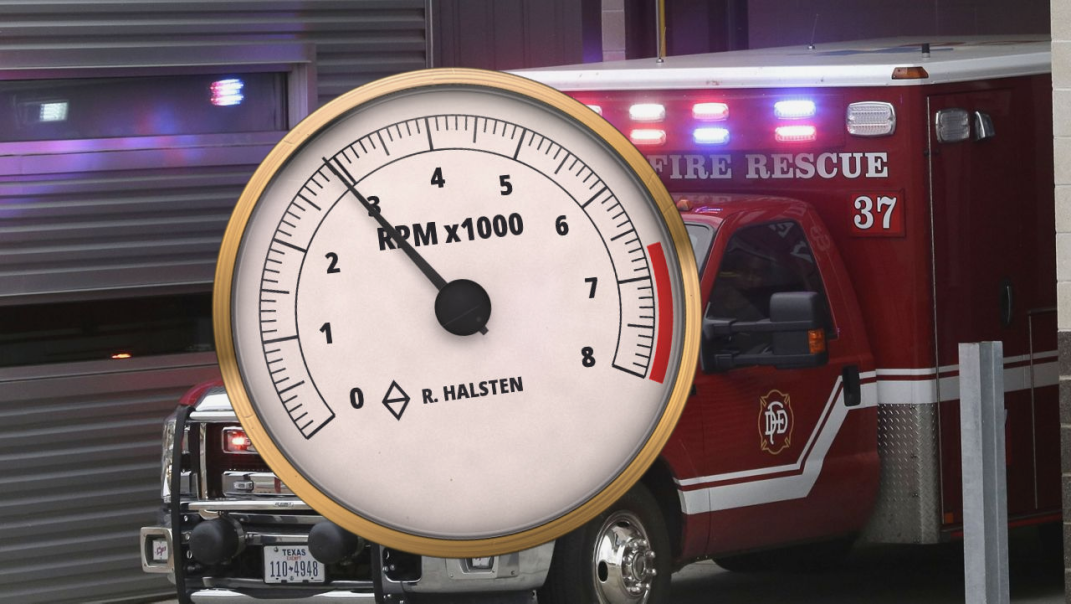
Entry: 2900 rpm
